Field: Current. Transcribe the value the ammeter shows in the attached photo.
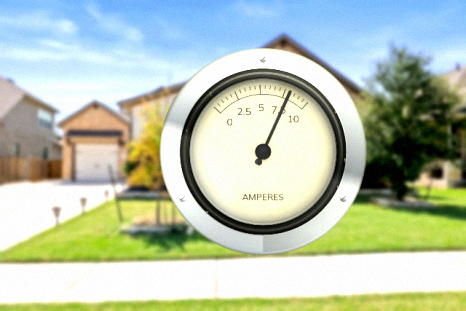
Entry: 8 A
